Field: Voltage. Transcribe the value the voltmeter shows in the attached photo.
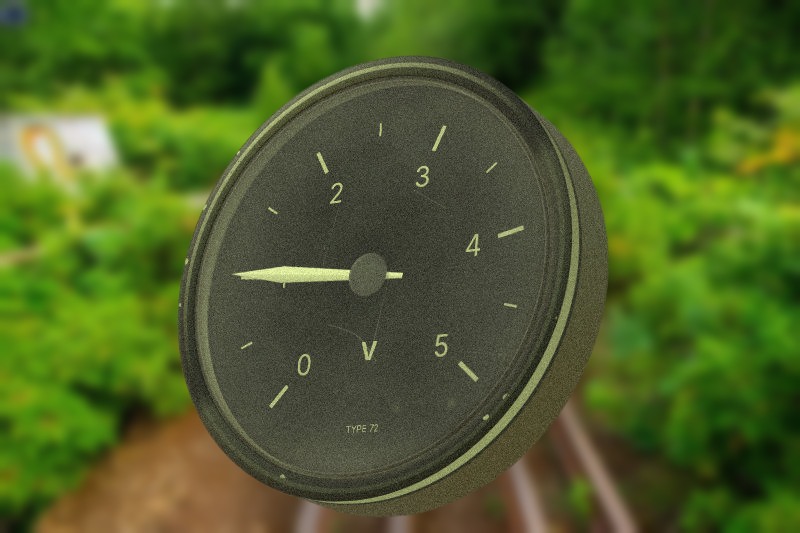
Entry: 1 V
